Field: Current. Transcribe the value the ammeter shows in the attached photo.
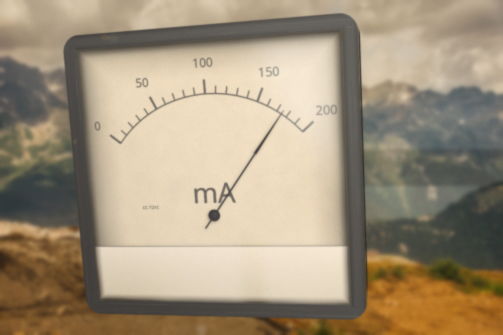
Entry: 175 mA
